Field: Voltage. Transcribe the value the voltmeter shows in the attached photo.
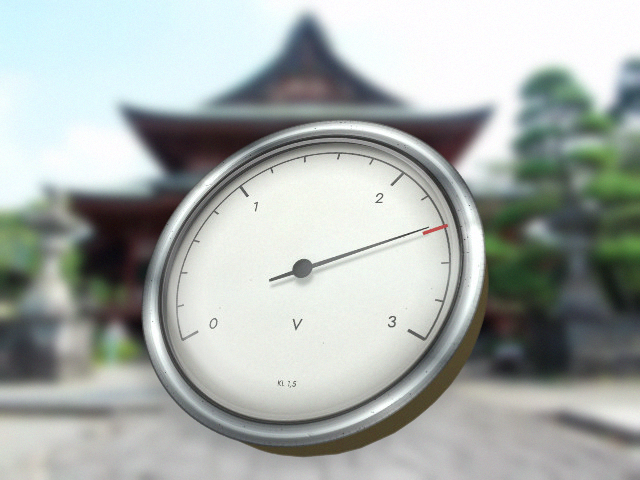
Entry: 2.4 V
